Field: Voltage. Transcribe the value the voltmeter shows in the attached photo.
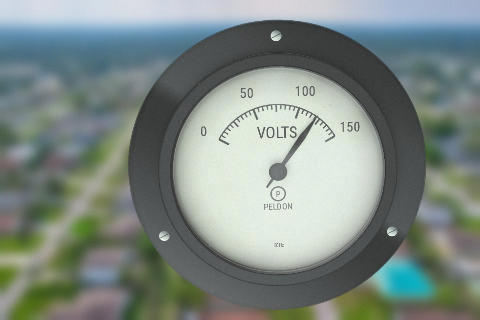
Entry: 120 V
